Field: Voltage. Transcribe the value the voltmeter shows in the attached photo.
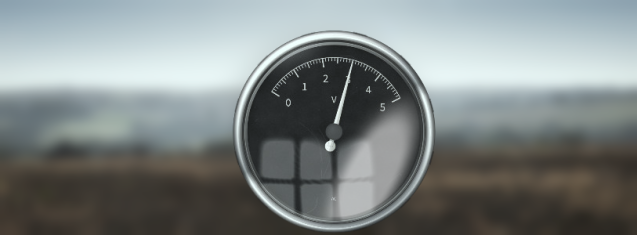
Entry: 3 V
